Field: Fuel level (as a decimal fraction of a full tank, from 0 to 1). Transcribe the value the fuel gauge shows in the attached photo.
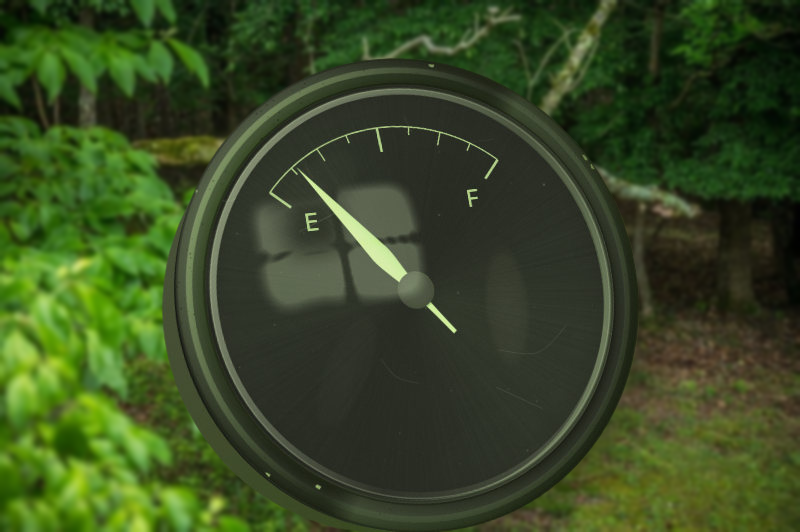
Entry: 0.125
